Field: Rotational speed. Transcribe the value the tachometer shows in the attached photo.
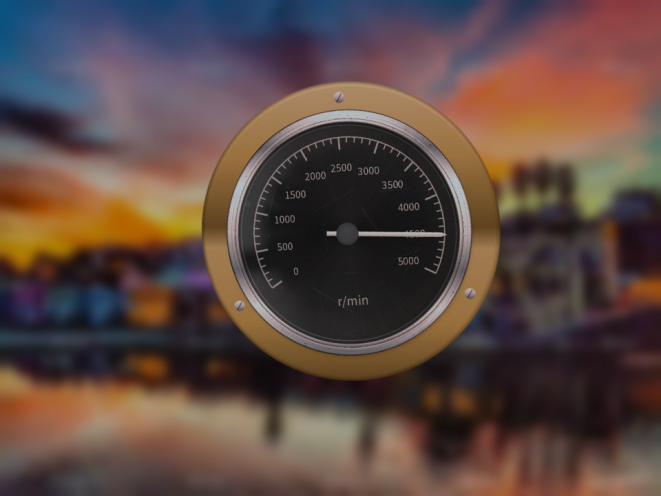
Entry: 4500 rpm
